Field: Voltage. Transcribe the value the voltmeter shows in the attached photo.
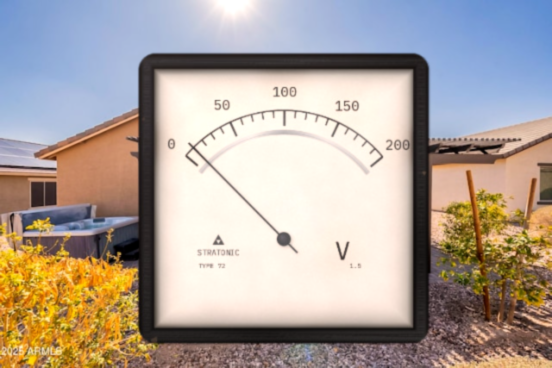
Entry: 10 V
